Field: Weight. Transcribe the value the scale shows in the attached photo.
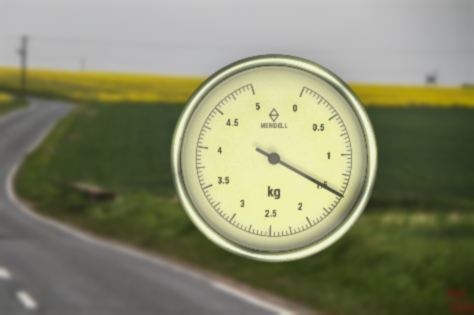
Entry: 1.5 kg
